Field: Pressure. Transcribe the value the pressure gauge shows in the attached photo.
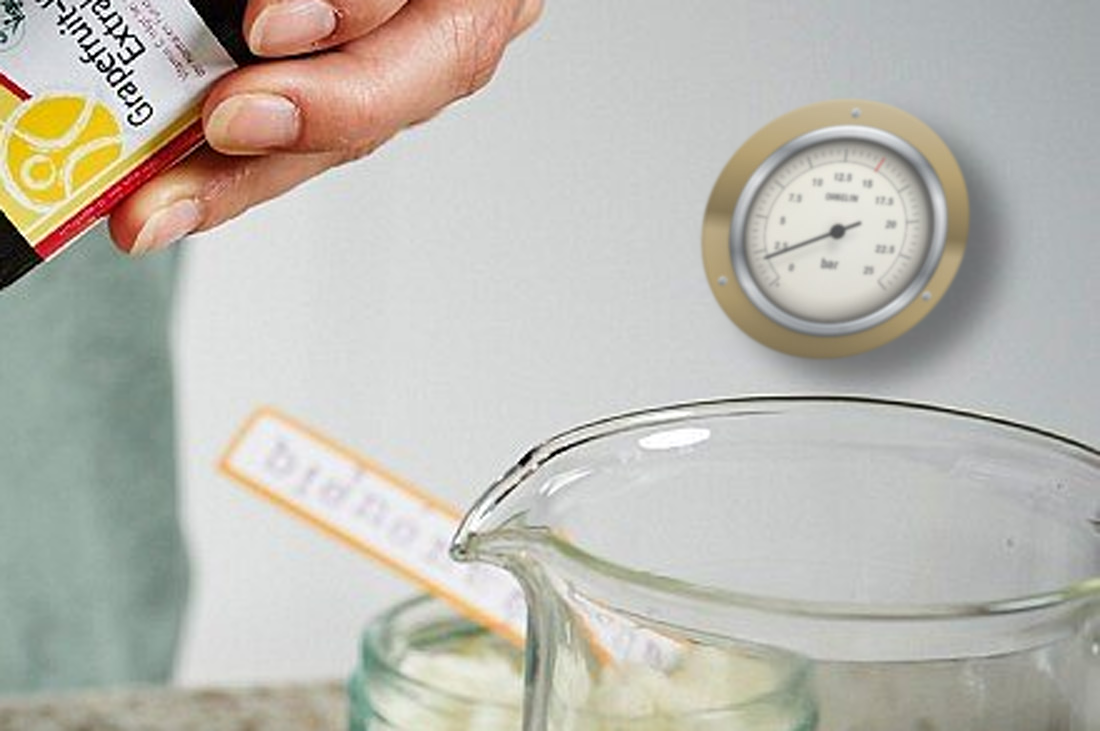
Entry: 2 bar
